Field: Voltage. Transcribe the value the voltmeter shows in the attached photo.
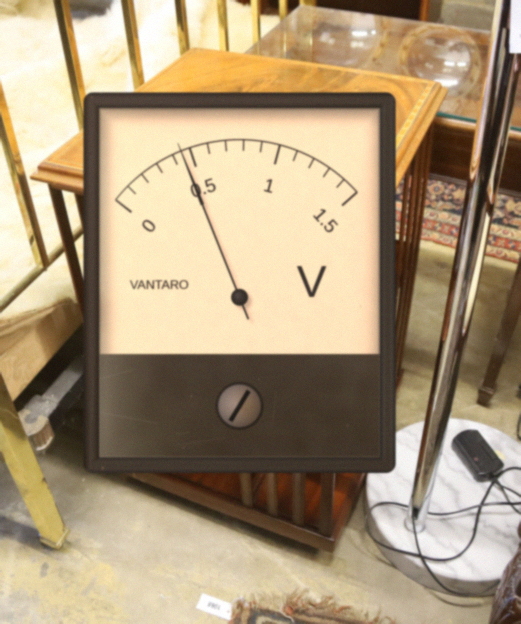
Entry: 0.45 V
